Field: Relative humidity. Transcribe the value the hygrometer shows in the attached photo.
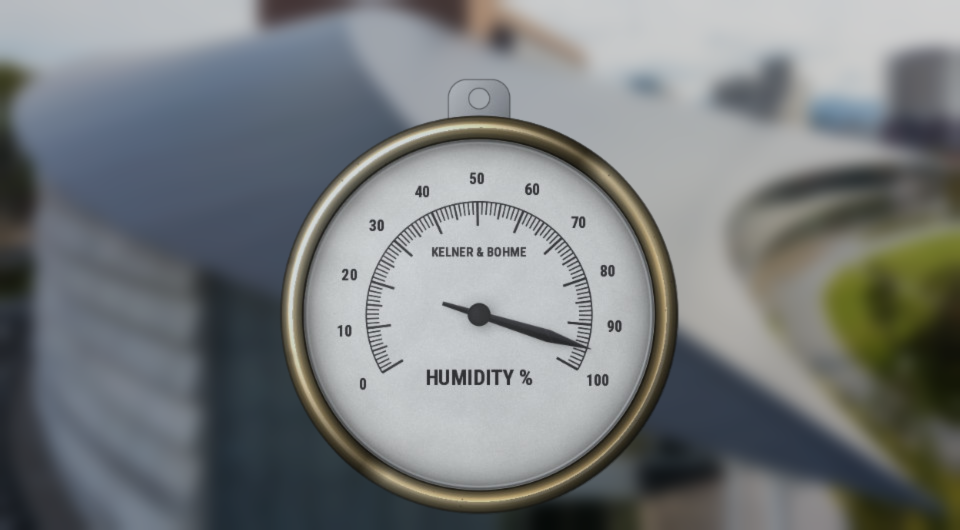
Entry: 95 %
